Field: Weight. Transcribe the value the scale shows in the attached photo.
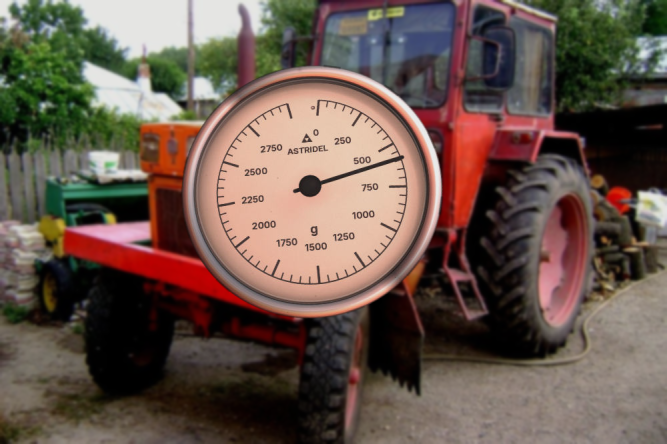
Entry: 600 g
